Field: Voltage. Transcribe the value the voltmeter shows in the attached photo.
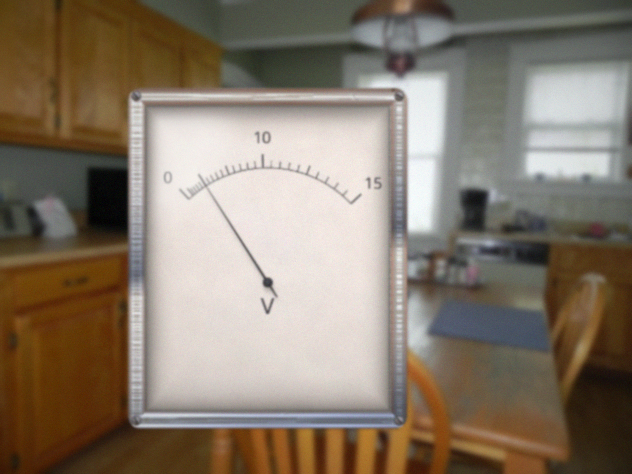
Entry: 5 V
